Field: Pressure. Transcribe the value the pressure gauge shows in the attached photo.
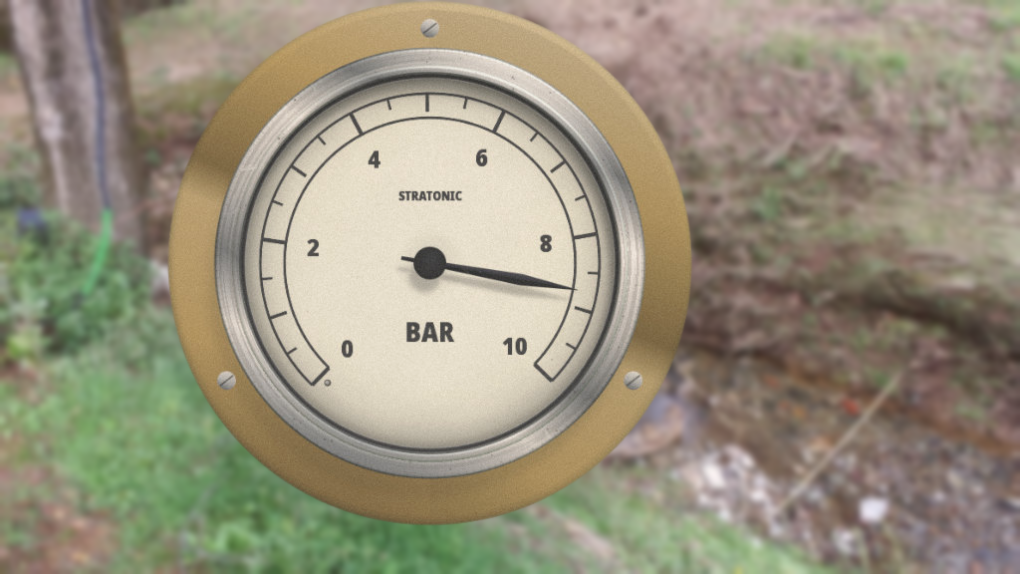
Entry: 8.75 bar
